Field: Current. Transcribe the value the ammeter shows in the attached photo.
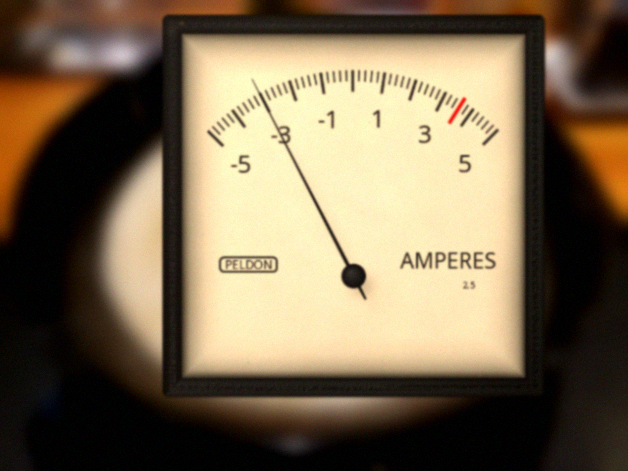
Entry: -3 A
